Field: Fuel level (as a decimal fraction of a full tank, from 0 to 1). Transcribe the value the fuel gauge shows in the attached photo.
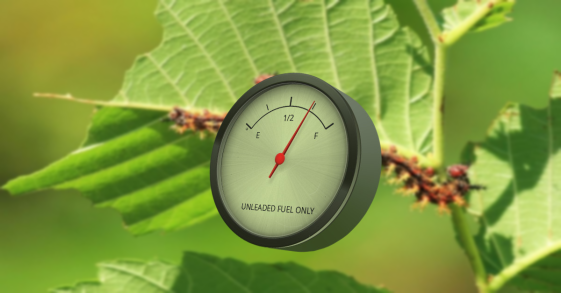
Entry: 0.75
